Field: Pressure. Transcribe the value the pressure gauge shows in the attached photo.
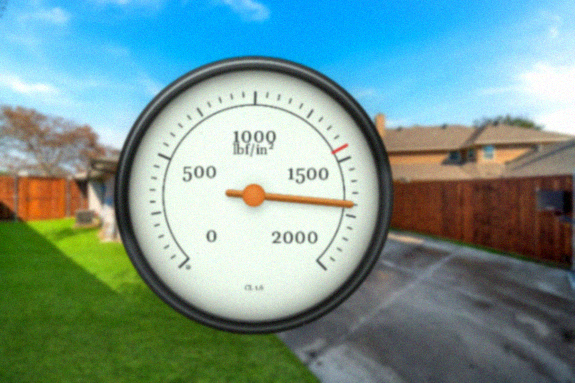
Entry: 1700 psi
